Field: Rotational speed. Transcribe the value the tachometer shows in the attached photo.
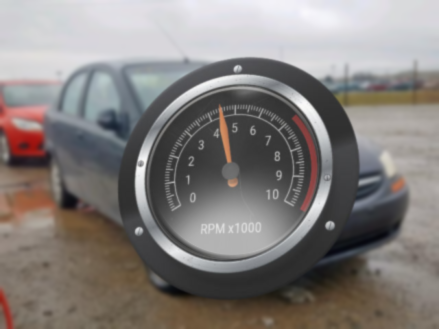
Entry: 4500 rpm
